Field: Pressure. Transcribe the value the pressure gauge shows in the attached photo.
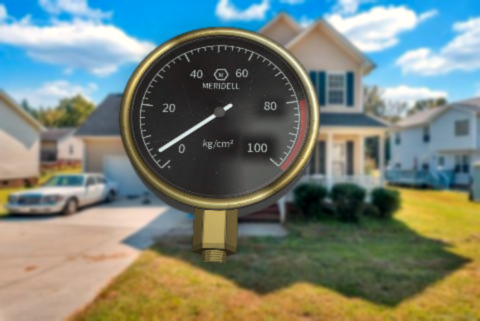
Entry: 4 kg/cm²
